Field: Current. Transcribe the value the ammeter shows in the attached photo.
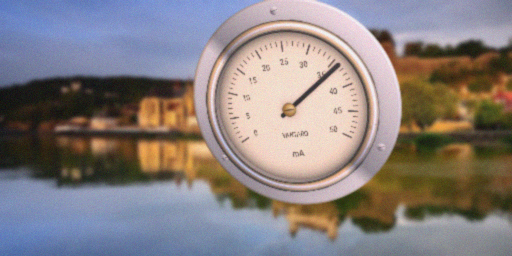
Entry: 36 mA
